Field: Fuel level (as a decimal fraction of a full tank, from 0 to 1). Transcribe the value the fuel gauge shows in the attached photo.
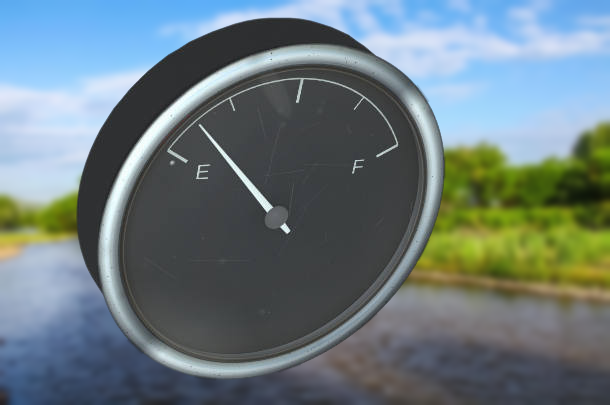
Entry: 0.125
